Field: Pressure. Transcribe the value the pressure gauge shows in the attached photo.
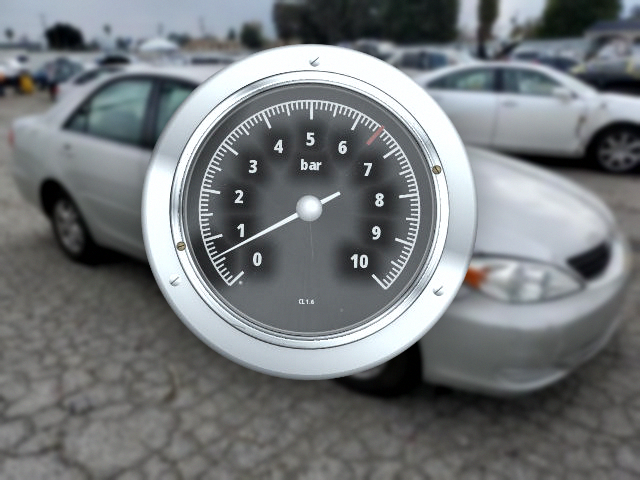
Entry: 0.6 bar
